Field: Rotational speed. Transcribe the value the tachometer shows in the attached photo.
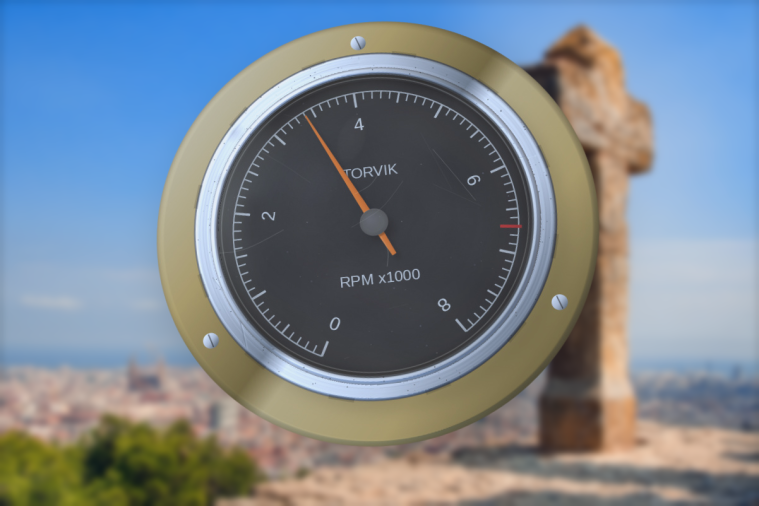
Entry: 3400 rpm
